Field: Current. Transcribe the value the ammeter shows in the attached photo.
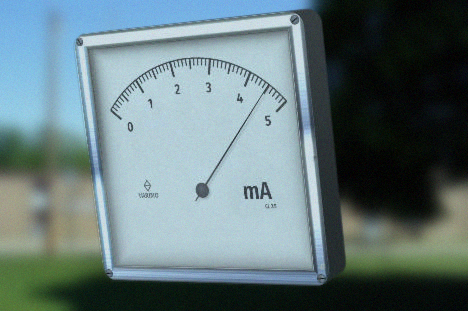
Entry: 4.5 mA
